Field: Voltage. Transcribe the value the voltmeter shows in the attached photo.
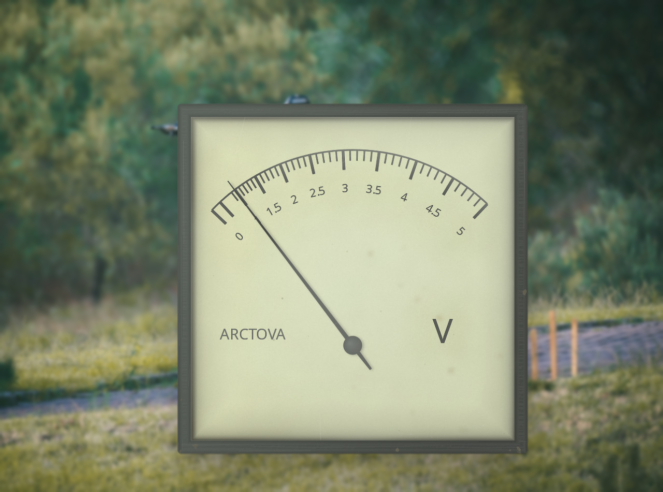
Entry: 1 V
